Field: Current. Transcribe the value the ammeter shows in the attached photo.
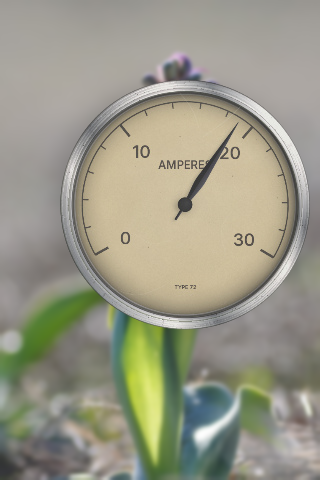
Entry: 19 A
